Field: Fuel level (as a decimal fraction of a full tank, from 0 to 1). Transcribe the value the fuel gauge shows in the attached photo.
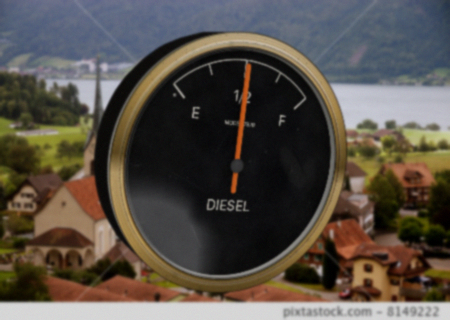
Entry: 0.5
